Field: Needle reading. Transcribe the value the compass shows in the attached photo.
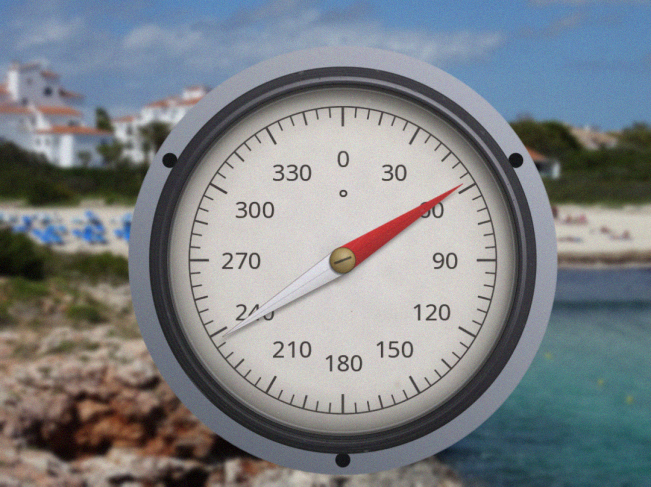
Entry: 57.5 °
